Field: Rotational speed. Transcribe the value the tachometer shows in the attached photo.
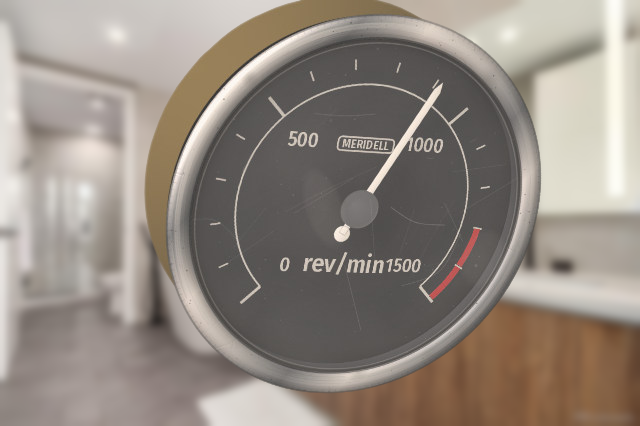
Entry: 900 rpm
